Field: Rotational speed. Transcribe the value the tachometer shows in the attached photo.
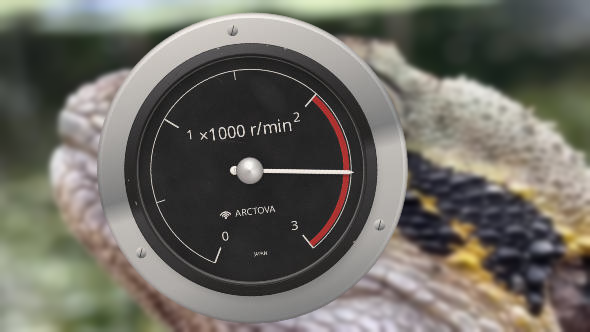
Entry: 2500 rpm
